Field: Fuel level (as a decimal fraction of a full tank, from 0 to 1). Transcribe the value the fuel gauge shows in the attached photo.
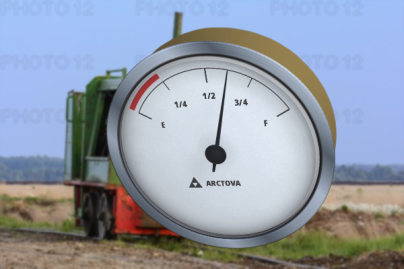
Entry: 0.625
